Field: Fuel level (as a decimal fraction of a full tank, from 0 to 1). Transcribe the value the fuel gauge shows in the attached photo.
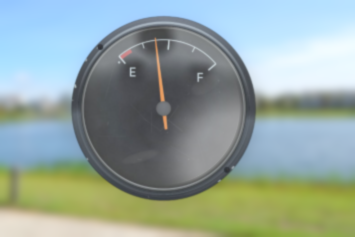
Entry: 0.375
